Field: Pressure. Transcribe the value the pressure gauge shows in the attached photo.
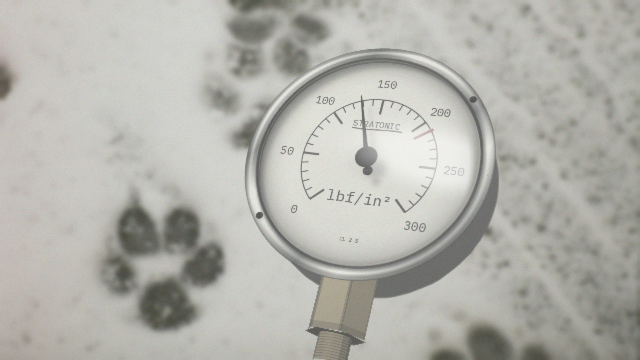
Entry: 130 psi
